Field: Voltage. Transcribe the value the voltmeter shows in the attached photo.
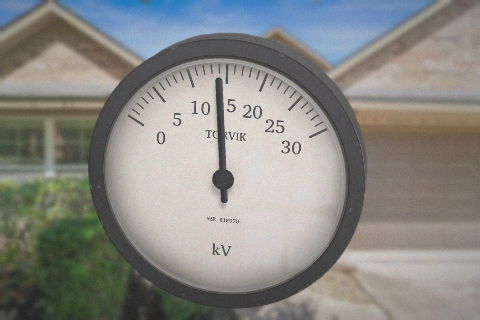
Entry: 14 kV
